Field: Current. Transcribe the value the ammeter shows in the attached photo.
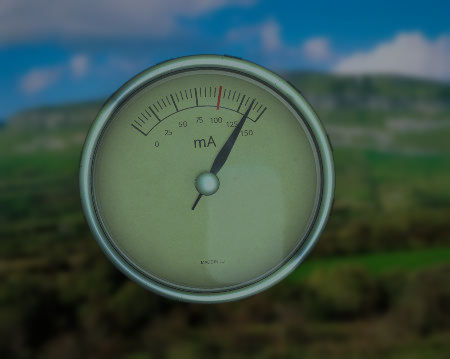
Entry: 135 mA
